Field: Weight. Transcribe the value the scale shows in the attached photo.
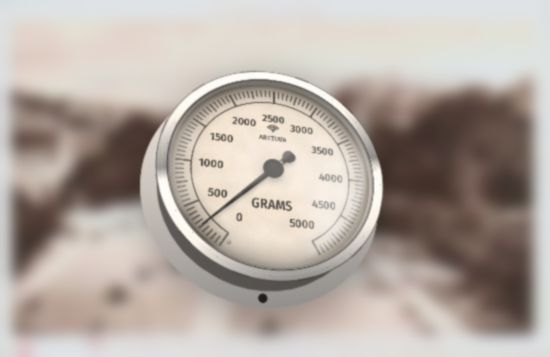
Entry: 250 g
